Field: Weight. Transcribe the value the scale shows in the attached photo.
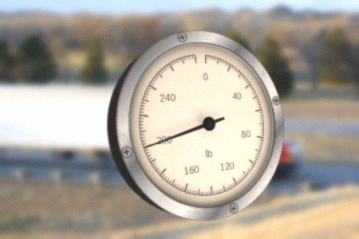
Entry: 200 lb
